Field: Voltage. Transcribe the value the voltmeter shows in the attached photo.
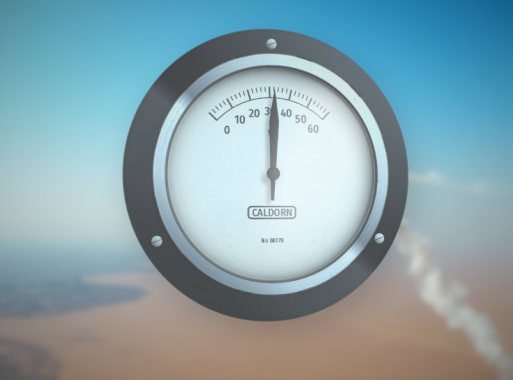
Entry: 32 V
